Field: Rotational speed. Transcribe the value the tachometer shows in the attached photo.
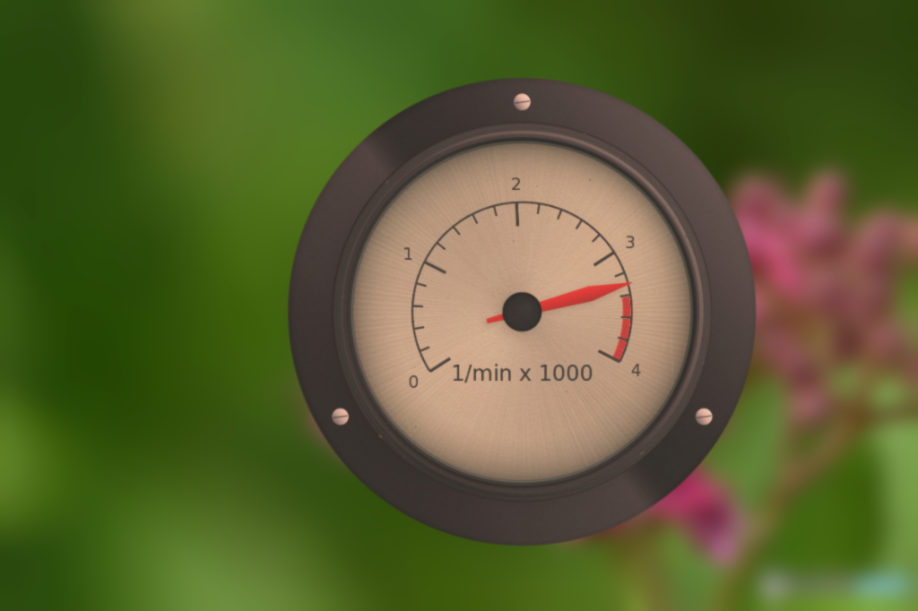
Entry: 3300 rpm
